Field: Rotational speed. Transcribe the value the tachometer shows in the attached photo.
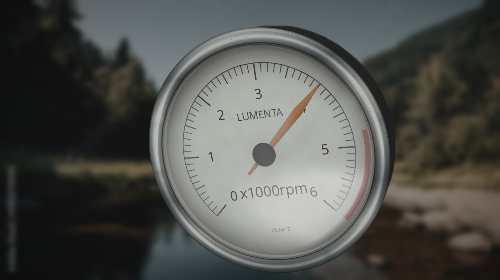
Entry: 4000 rpm
